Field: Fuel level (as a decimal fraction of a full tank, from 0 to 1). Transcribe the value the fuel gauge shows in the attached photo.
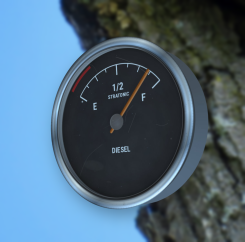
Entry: 0.875
